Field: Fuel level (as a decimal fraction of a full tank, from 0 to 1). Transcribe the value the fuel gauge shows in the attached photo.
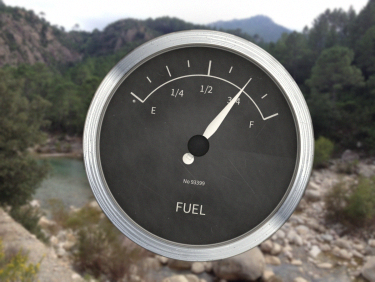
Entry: 0.75
